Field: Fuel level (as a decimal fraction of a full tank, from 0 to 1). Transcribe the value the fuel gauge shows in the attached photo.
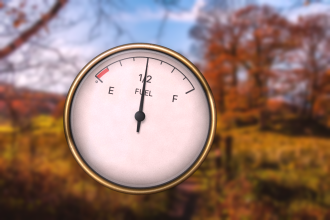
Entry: 0.5
